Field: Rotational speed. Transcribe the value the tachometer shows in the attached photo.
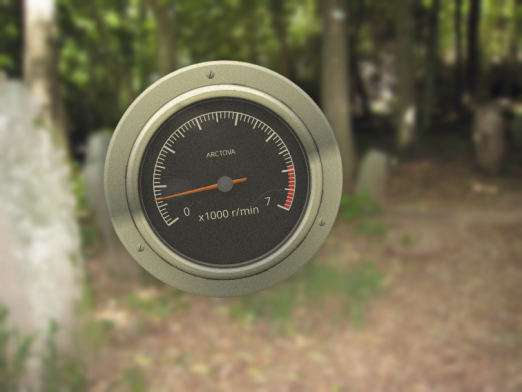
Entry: 700 rpm
